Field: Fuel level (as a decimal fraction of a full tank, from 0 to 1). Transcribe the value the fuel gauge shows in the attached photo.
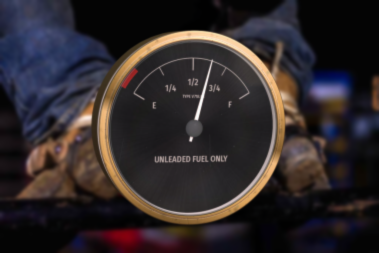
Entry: 0.625
